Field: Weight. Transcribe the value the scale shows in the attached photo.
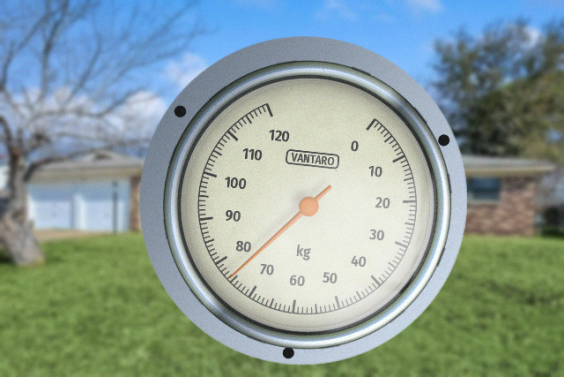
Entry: 76 kg
